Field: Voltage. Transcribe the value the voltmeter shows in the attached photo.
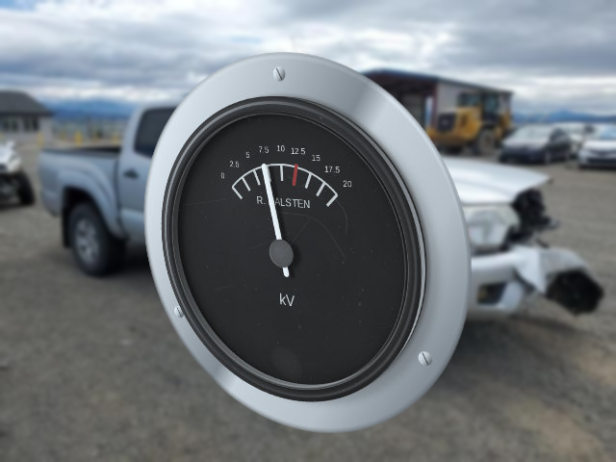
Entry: 7.5 kV
